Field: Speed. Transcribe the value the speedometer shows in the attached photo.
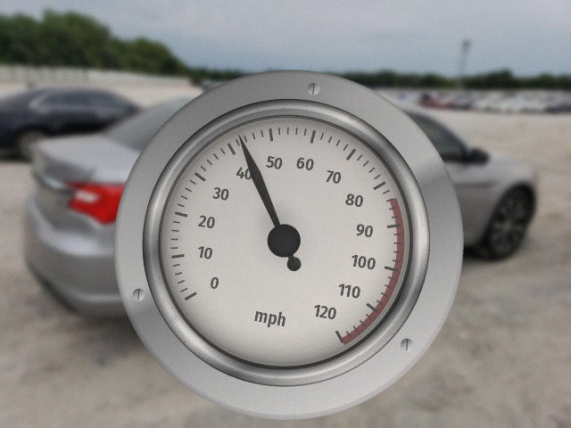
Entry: 43 mph
